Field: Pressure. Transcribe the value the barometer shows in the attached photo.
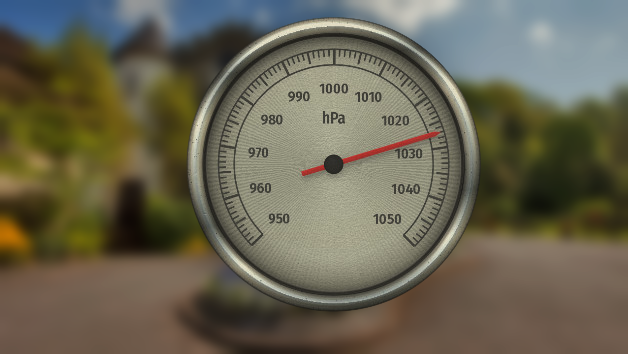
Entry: 1027 hPa
